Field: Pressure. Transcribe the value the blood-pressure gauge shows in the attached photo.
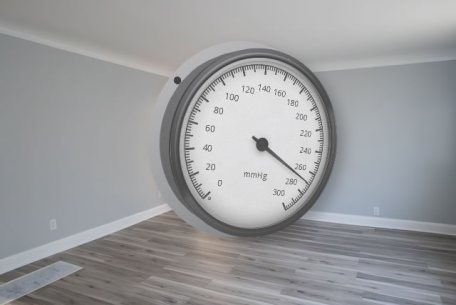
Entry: 270 mmHg
